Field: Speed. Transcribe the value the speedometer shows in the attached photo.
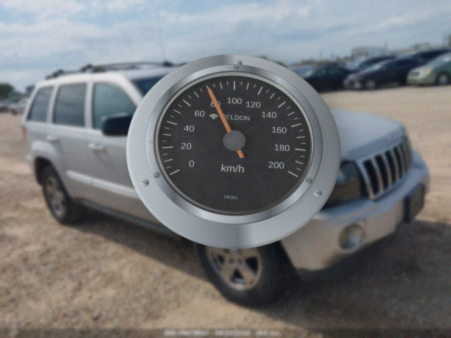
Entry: 80 km/h
